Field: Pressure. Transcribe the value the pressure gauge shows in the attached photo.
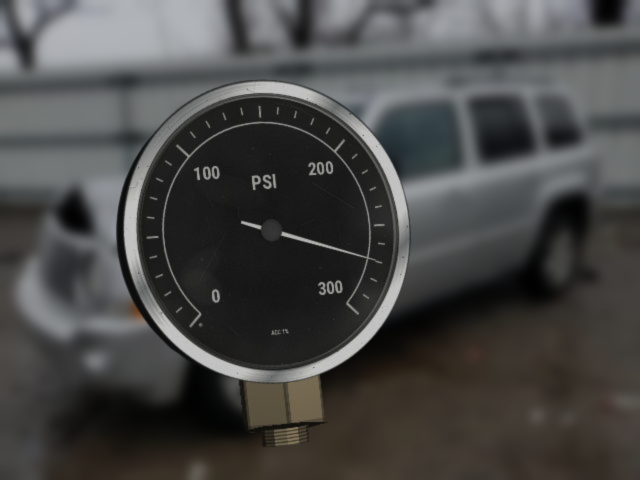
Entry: 270 psi
